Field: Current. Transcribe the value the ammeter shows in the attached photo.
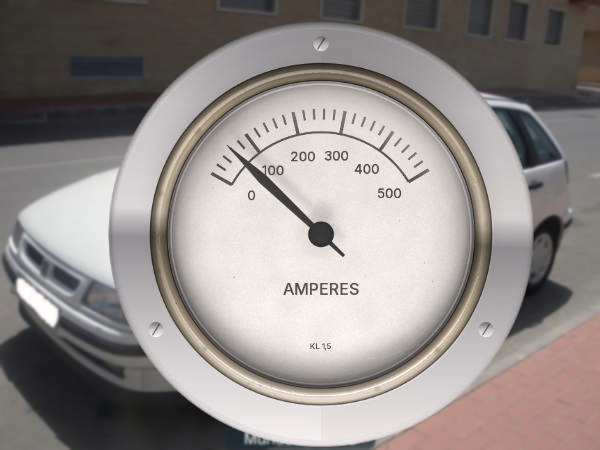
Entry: 60 A
